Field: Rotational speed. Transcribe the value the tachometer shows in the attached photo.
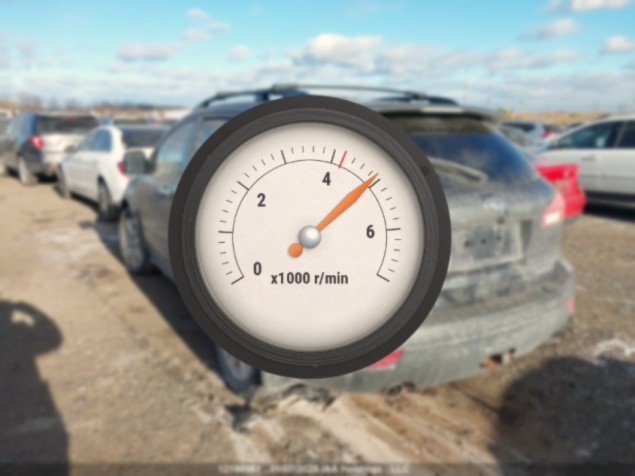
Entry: 4900 rpm
